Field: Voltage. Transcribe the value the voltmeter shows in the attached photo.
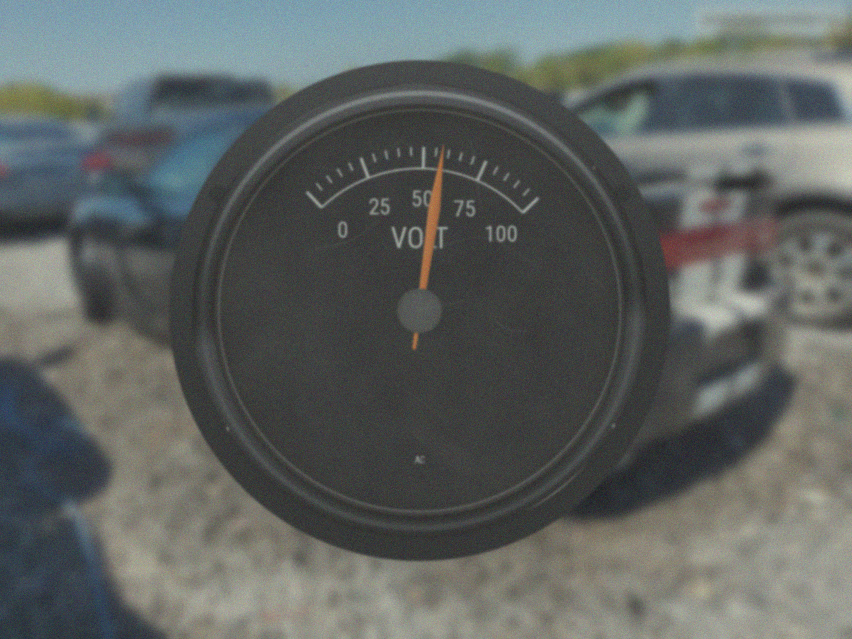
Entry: 57.5 V
